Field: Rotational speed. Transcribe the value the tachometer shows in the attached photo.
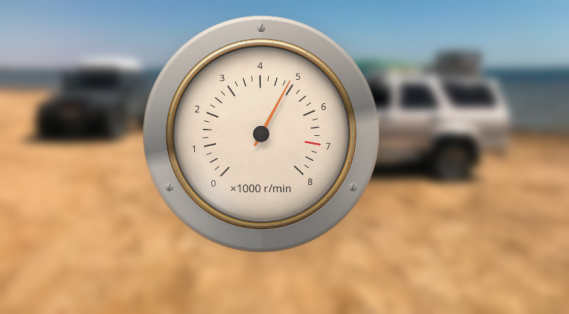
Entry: 4875 rpm
